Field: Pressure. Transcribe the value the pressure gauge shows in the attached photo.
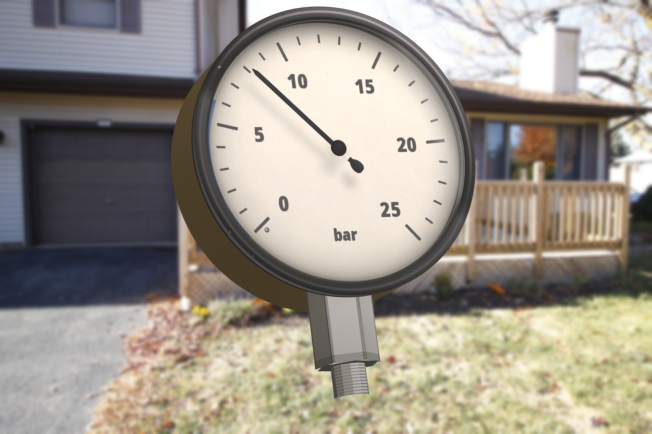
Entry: 8 bar
